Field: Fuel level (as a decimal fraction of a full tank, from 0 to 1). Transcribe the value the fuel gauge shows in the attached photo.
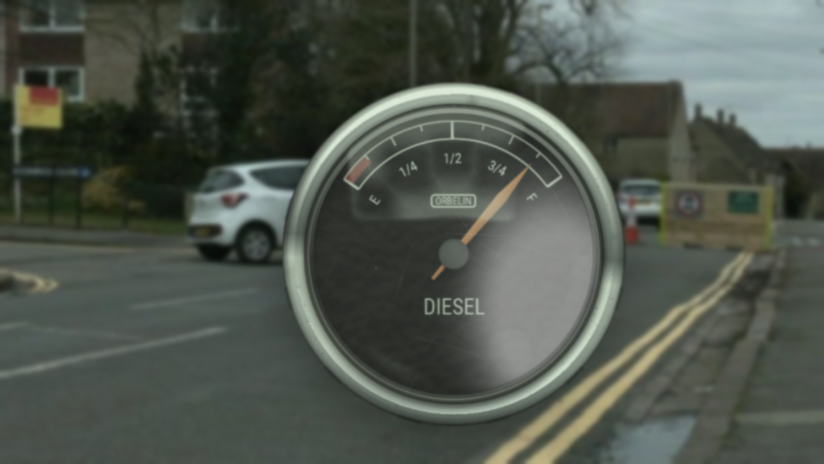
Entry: 0.875
